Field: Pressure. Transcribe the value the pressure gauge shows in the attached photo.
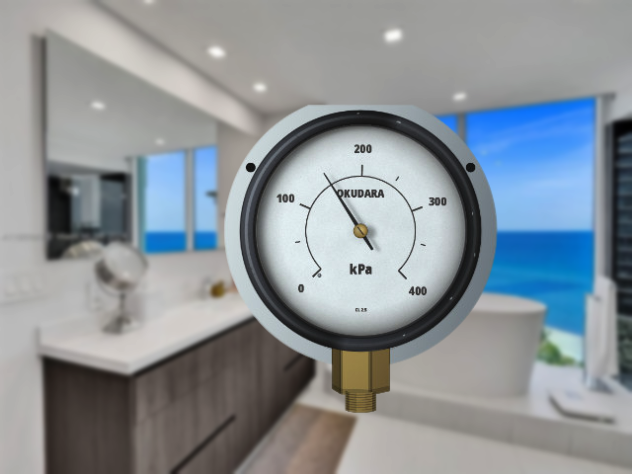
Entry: 150 kPa
